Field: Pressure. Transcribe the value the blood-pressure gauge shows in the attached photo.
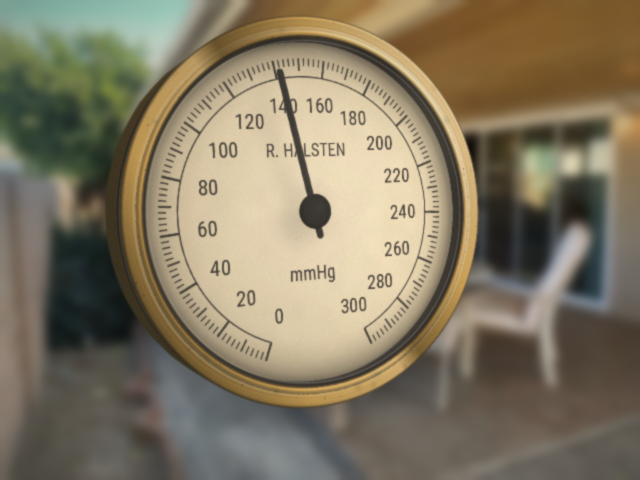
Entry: 140 mmHg
